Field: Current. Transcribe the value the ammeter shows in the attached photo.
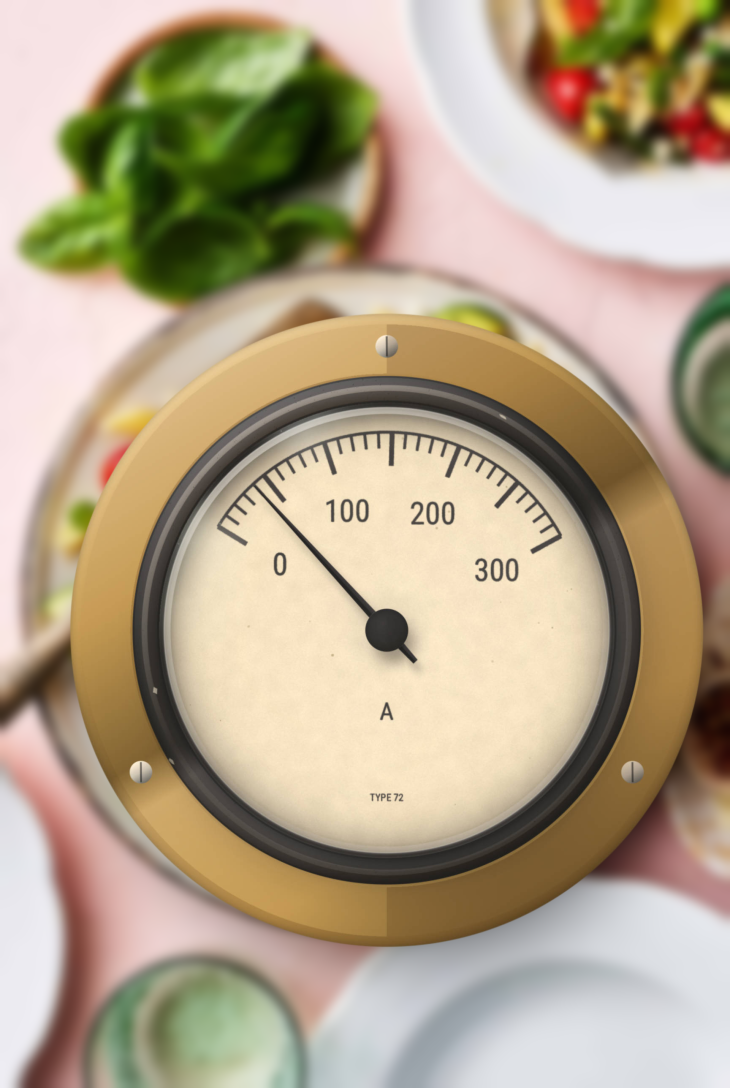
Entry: 40 A
